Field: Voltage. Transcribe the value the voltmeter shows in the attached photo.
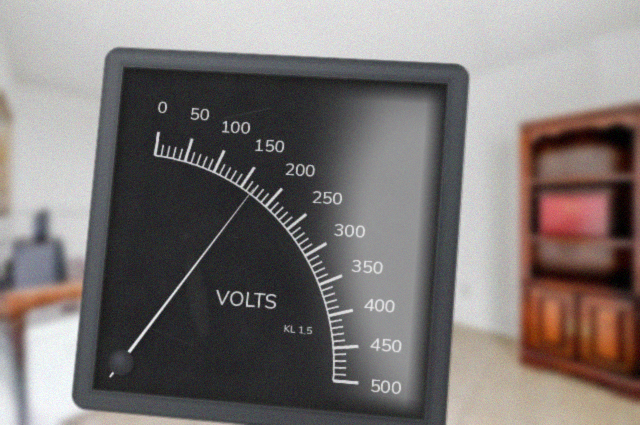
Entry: 170 V
